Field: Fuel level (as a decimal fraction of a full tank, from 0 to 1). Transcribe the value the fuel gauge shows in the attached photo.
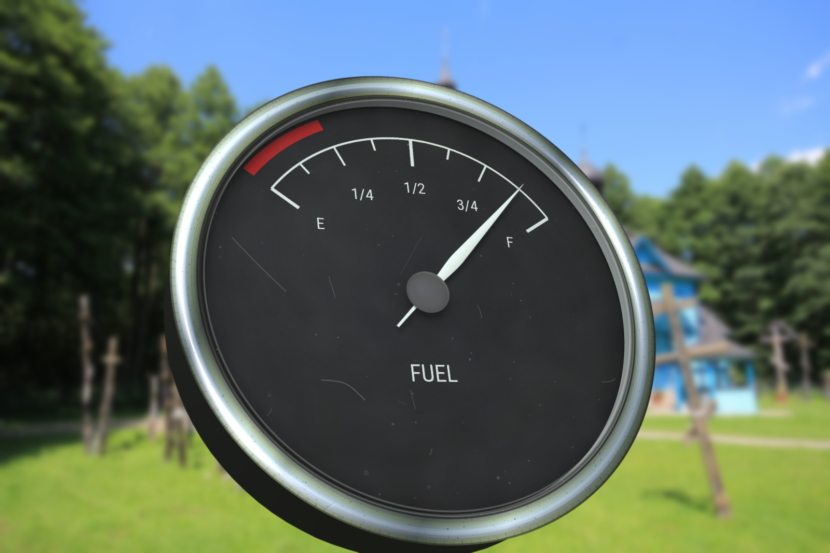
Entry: 0.875
